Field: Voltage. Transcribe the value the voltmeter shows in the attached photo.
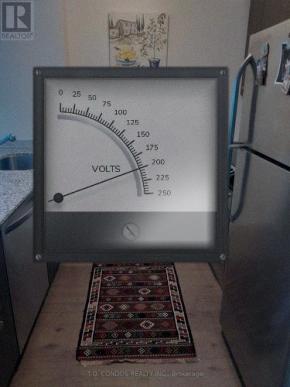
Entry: 200 V
